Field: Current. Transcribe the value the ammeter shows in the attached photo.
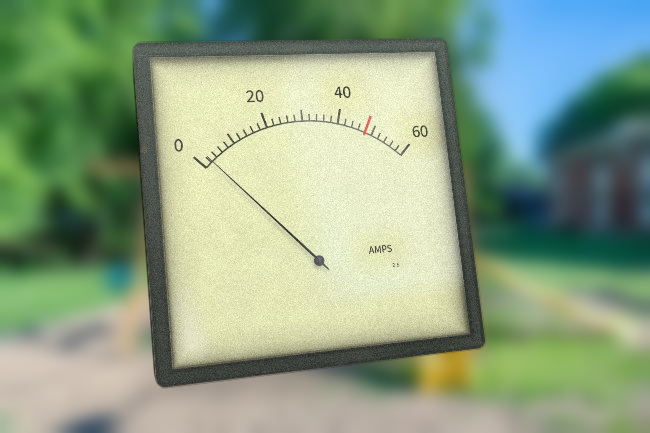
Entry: 2 A
